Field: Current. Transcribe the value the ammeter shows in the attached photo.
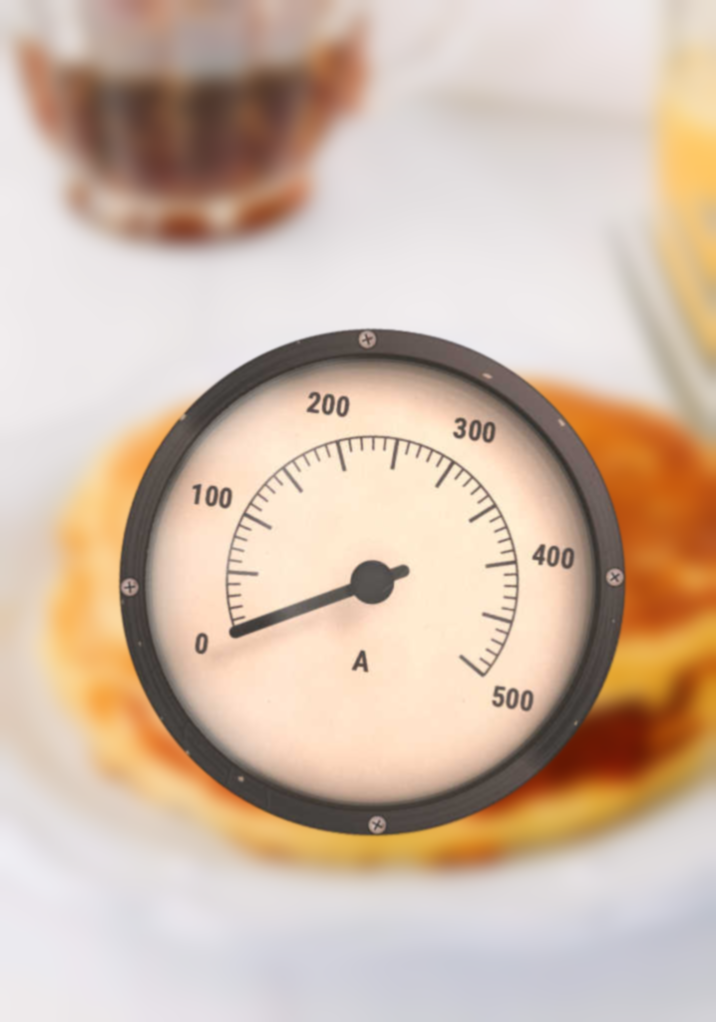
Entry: 0 A
